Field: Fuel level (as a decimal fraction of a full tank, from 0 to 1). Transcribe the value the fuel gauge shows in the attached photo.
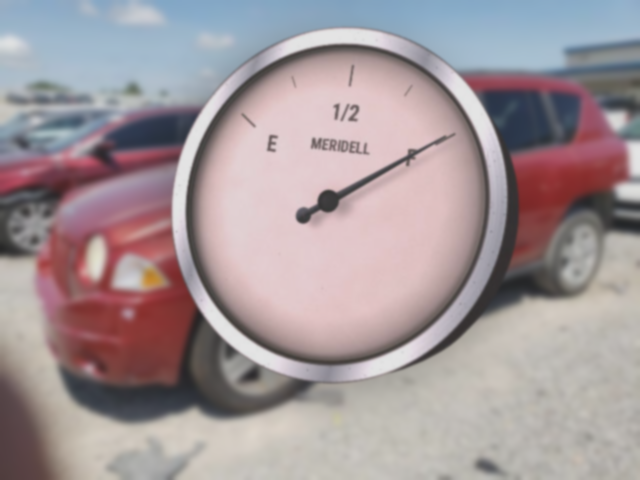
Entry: 1
